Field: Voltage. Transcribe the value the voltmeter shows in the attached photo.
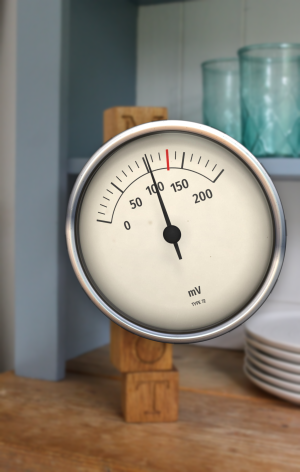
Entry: 105 mV
